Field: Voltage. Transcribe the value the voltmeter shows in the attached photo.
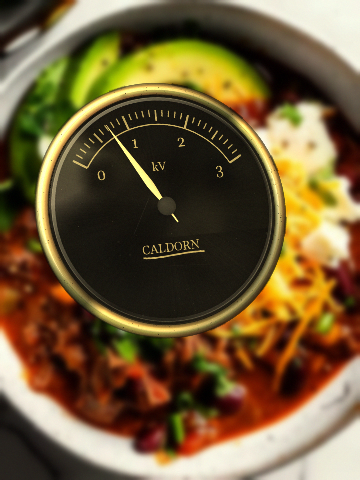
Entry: 0.7 kV
